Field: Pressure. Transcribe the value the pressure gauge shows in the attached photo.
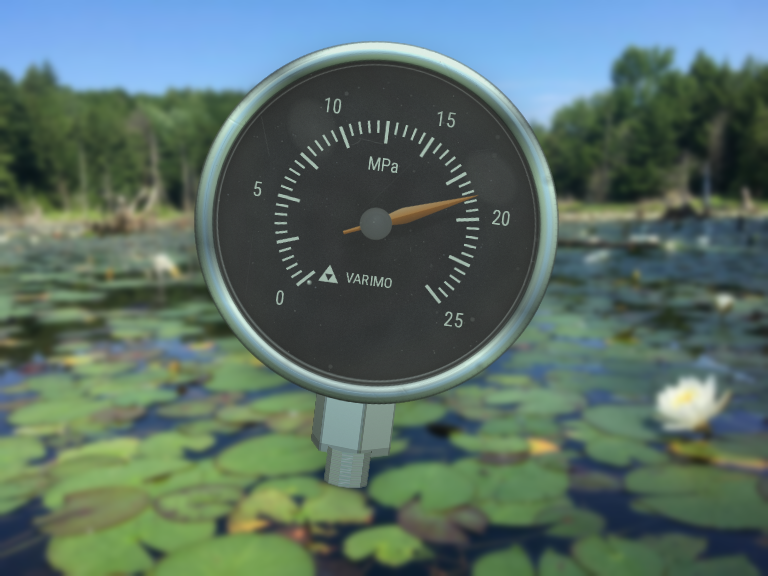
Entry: 18.75 MPa
